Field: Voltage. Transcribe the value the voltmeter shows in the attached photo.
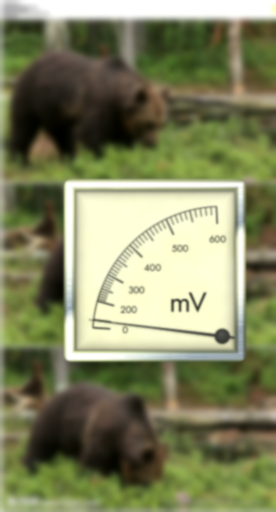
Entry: 100 mV
